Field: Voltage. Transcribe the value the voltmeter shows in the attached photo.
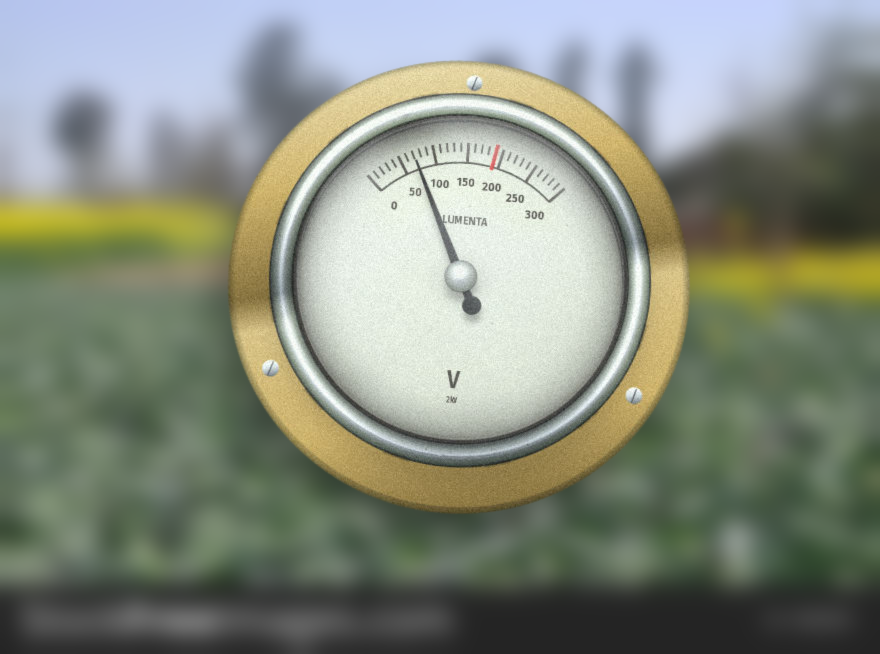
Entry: 70 V
